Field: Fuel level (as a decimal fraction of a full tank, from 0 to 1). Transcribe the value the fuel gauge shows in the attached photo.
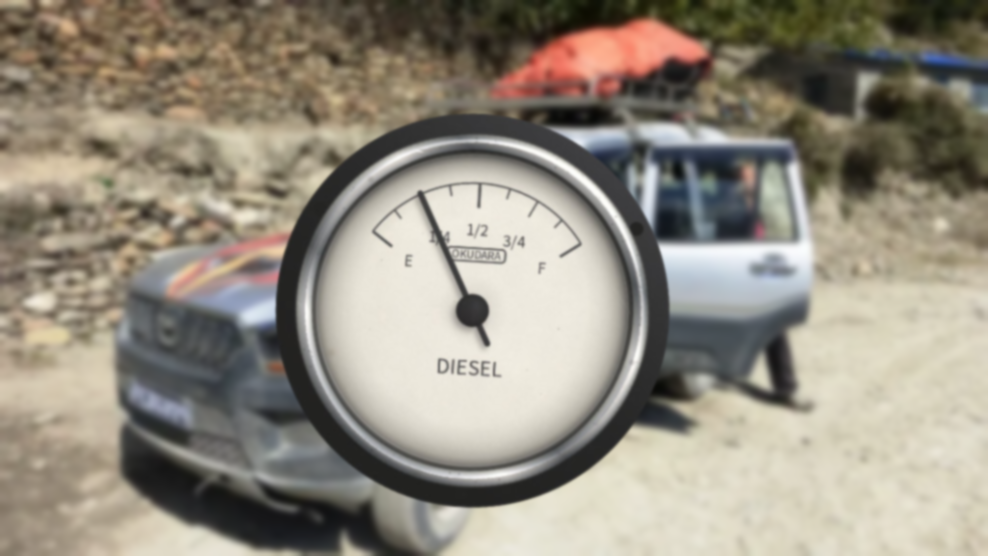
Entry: 0.25
